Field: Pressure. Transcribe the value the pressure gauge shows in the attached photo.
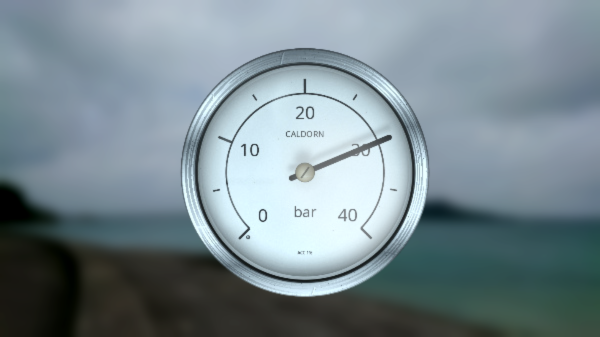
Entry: 30 bar
